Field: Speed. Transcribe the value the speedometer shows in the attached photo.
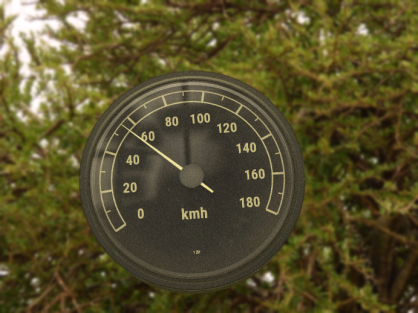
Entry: 55 km/h
